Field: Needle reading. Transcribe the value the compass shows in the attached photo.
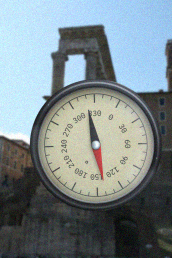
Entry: 140 °
